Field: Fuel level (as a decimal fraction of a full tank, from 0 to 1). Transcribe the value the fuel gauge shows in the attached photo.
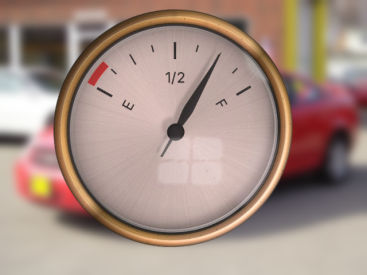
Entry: 0.75
